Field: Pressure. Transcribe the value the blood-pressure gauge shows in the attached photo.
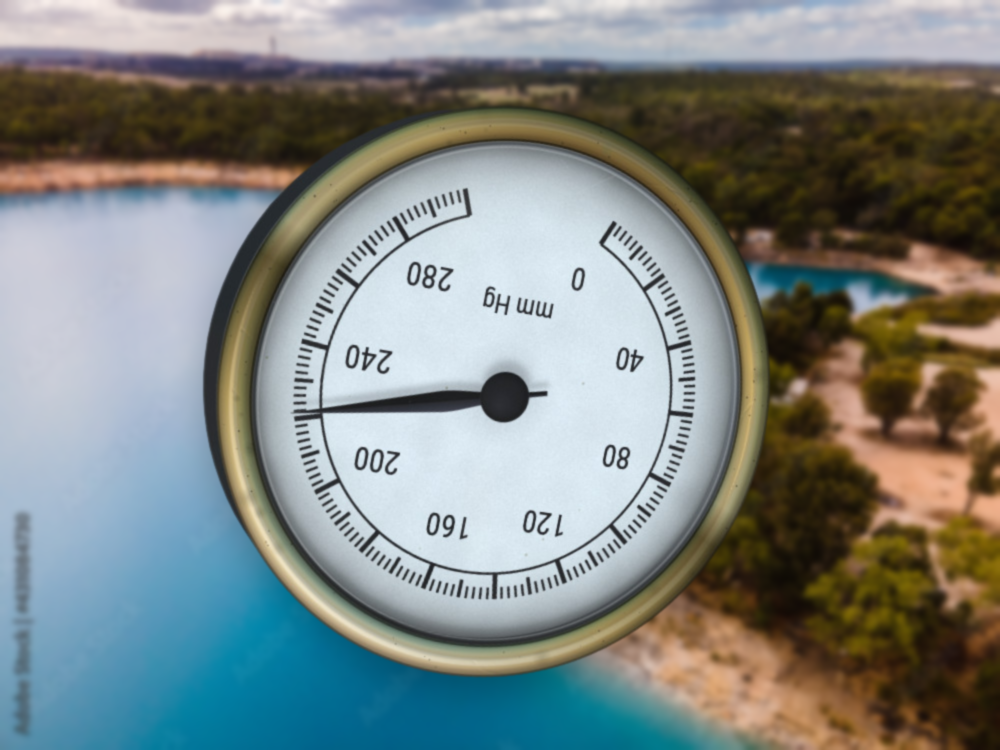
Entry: 222 mmHg
